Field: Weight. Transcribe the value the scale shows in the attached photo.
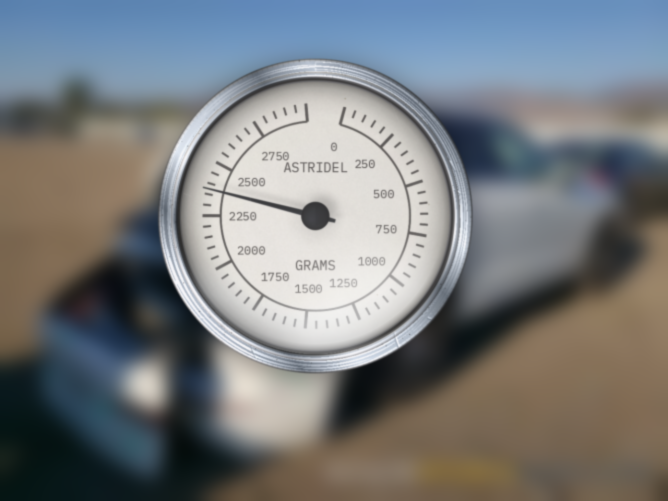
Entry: 2375 g
